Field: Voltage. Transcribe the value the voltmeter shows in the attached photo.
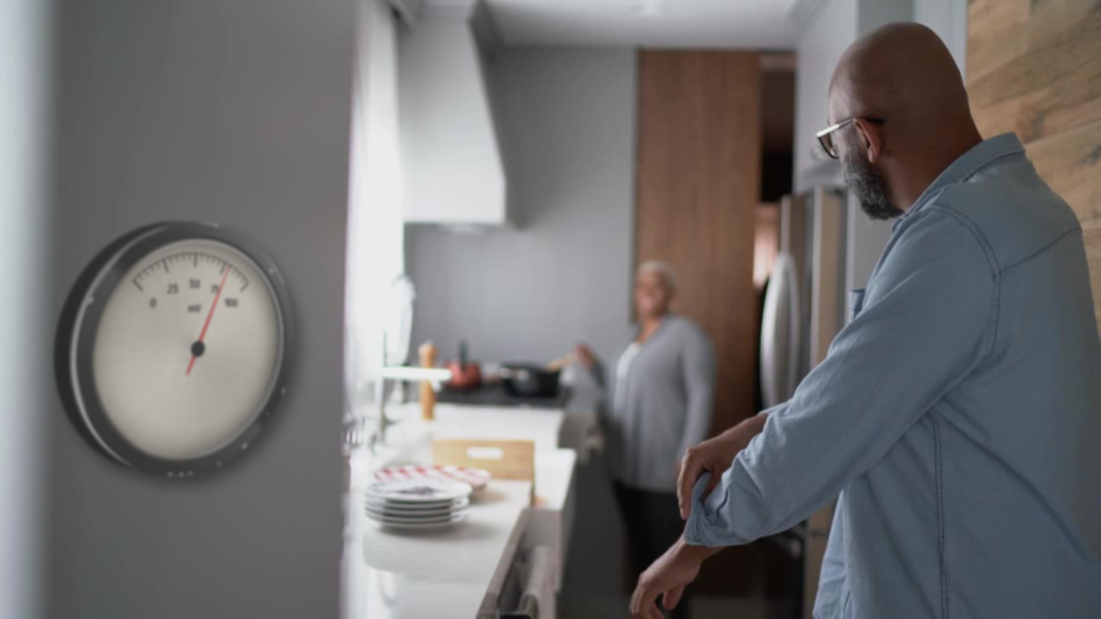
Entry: 75 mV
